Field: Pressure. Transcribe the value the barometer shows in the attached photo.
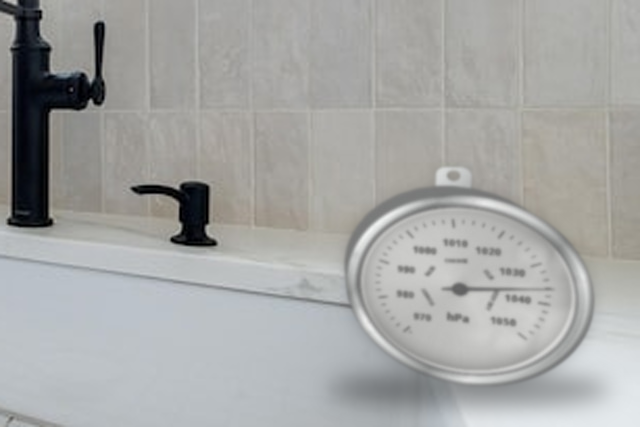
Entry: 1036 hPa
